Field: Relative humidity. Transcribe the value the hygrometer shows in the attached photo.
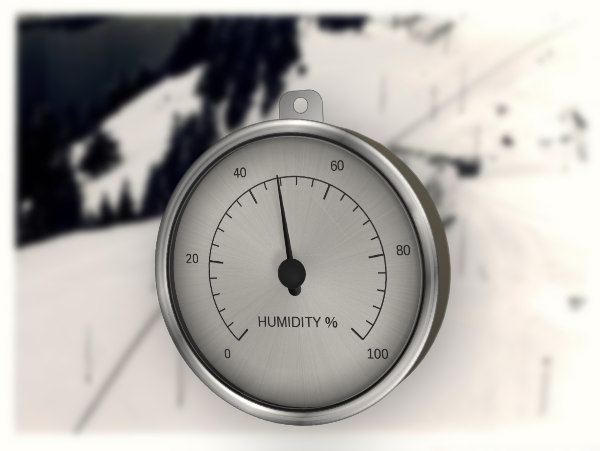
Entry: 48 %
